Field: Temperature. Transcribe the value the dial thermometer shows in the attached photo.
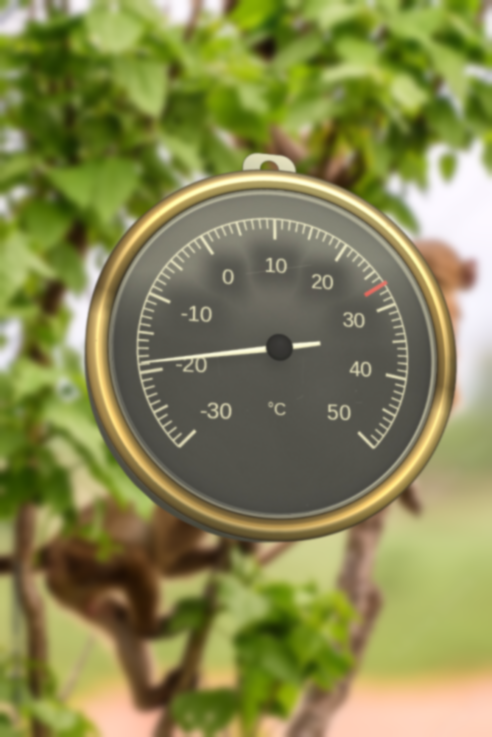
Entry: -19 °C
